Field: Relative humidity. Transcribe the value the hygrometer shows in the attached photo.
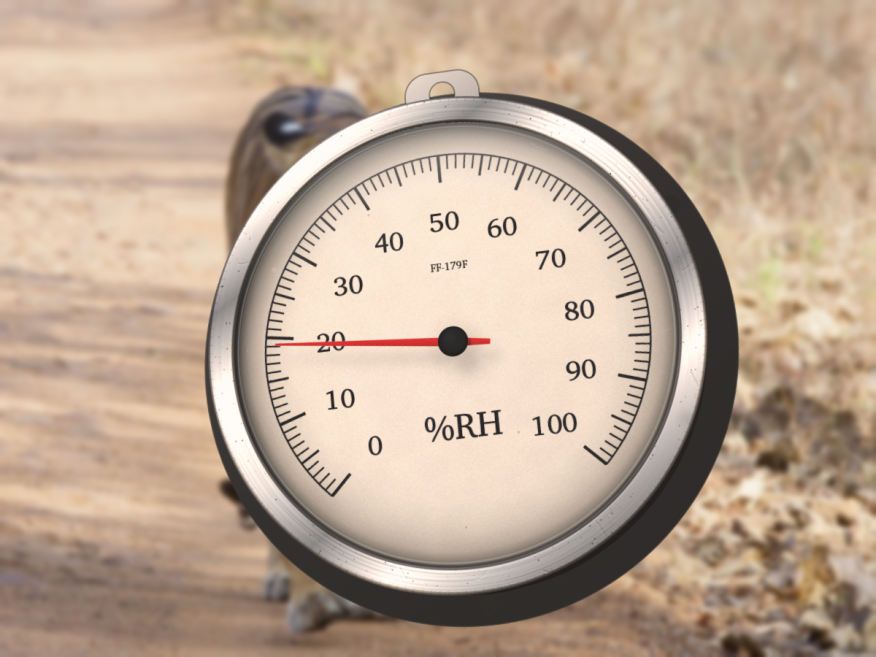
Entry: 19 %
